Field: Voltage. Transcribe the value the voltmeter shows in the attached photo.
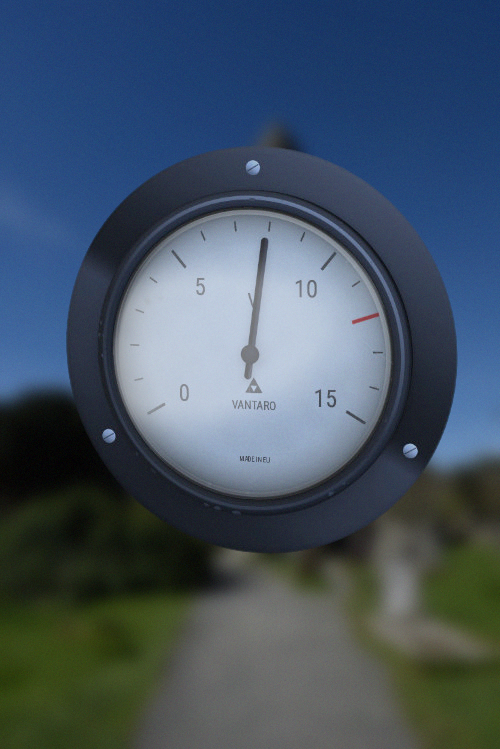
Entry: 8 V
